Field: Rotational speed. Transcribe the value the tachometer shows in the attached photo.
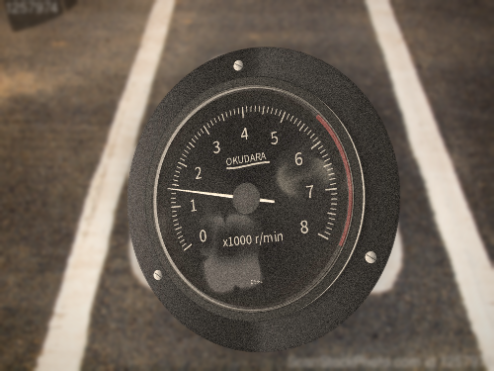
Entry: 1400 rpm
